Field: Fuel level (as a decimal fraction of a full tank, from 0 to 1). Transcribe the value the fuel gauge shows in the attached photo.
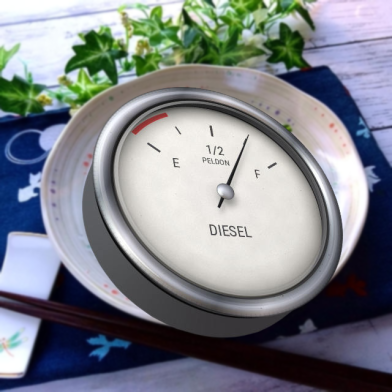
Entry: 0.75
